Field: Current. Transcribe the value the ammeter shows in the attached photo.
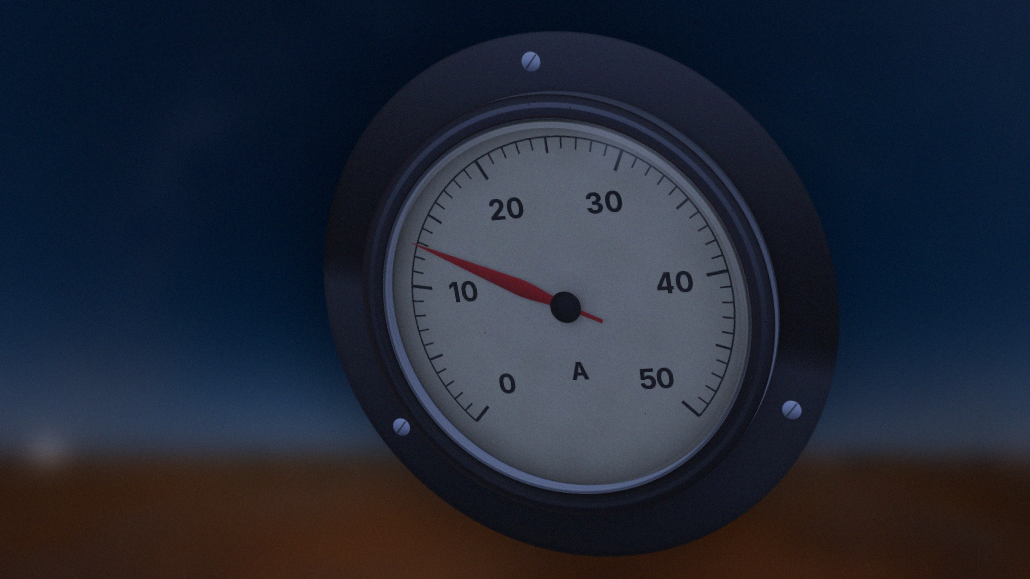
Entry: 13 A
